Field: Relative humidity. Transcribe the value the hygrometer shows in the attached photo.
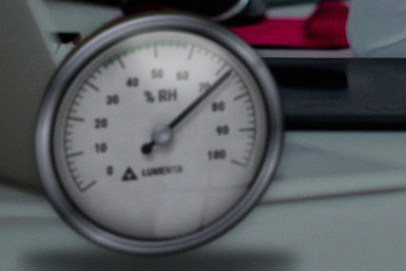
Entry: 72 %
